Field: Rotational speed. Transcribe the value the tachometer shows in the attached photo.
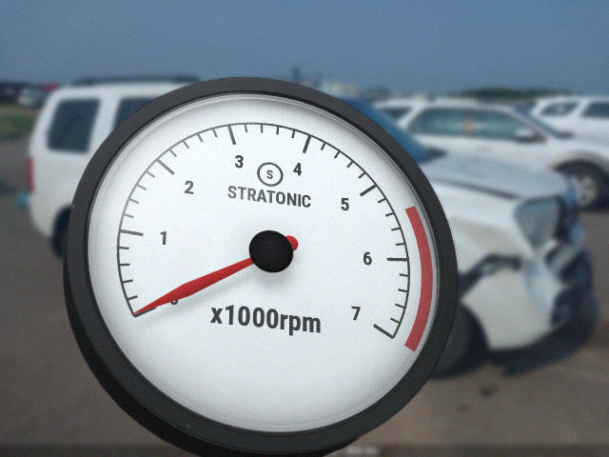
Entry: 0 rpm
